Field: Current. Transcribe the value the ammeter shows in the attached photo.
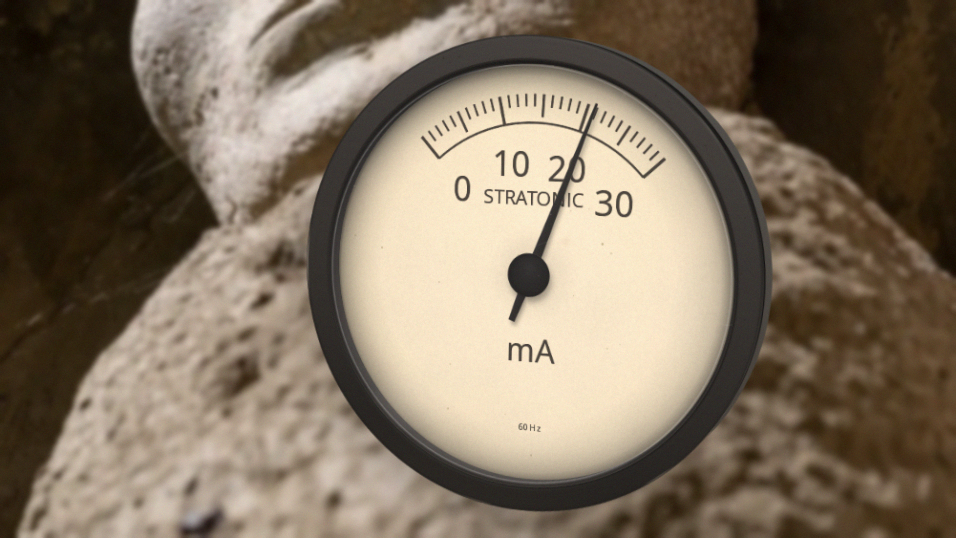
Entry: 21 mA
